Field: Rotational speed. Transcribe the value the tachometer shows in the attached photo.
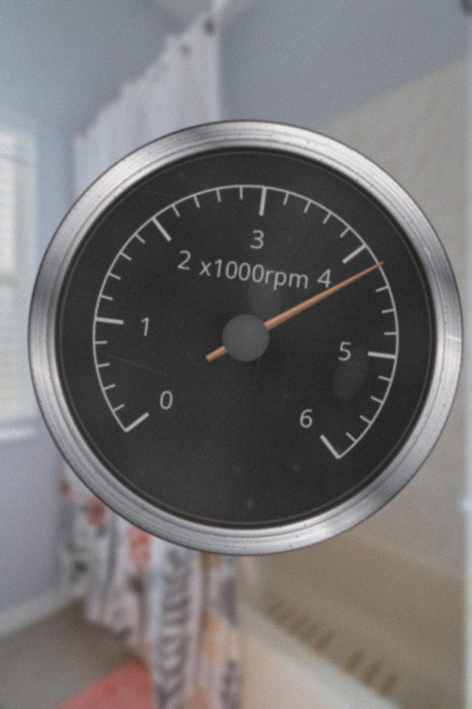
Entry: 4200 rpm
